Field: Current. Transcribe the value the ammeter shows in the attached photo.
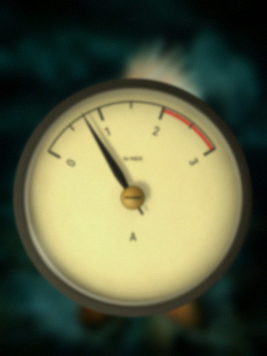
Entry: 0.75 A
